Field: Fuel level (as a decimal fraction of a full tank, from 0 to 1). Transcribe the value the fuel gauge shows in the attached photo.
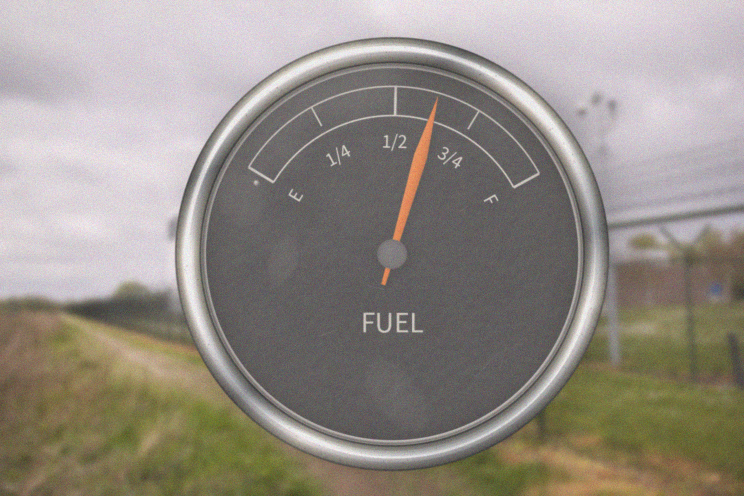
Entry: 0.625
